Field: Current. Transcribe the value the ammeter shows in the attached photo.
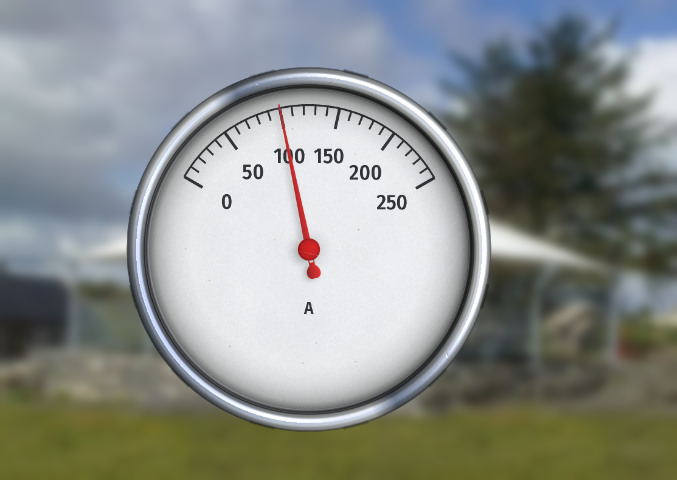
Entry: 100 A
